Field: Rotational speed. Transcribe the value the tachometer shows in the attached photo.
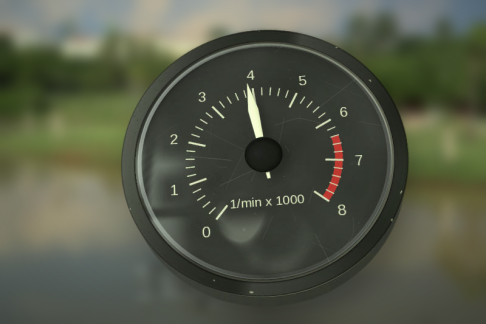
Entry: 3900 rpm
